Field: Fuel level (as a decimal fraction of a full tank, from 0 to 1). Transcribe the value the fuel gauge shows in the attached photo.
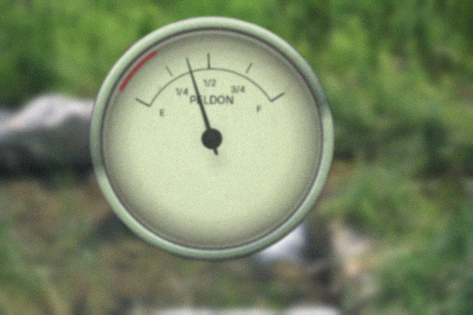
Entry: 0.375
